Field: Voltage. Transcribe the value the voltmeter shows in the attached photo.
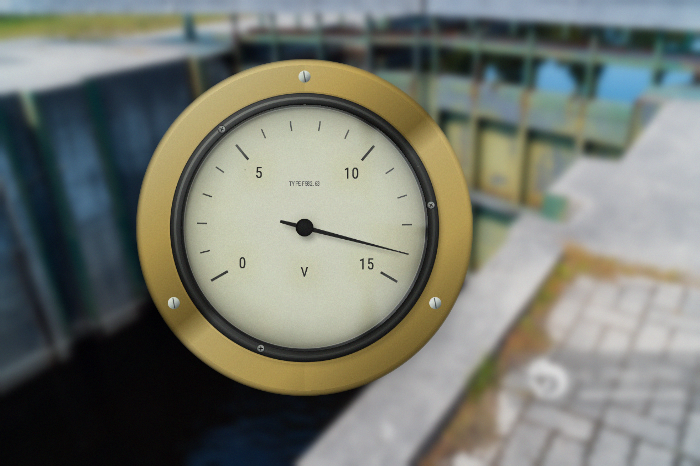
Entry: 14 V
